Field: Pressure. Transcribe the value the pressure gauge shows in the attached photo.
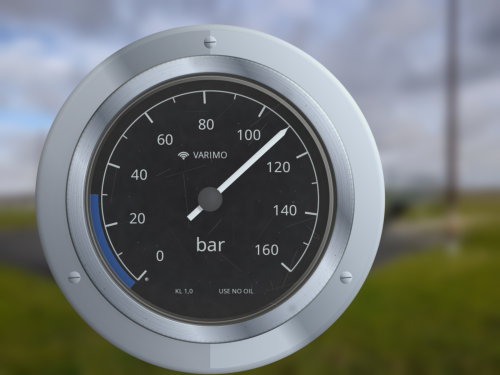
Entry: 110 bar
